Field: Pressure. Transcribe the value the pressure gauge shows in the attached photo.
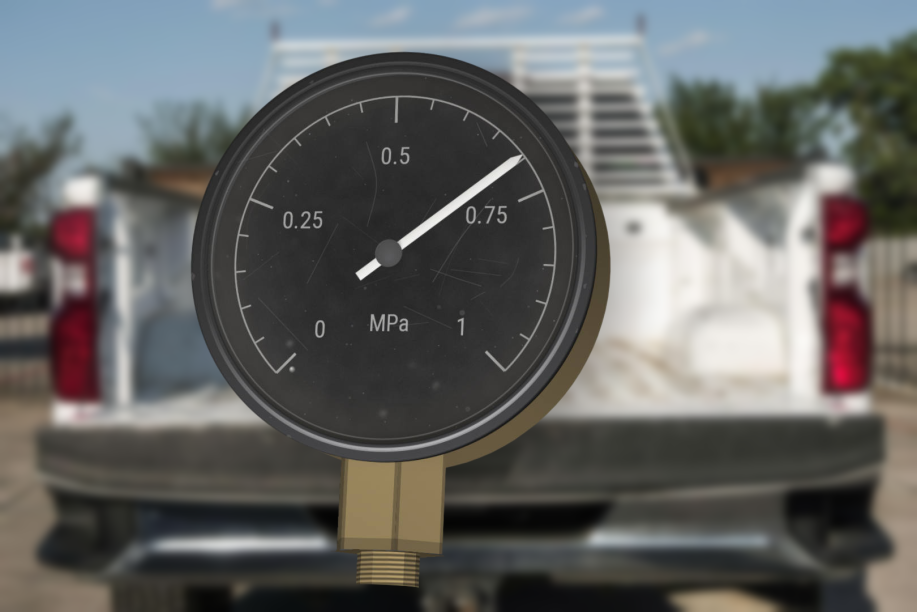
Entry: 0.7 MPa
